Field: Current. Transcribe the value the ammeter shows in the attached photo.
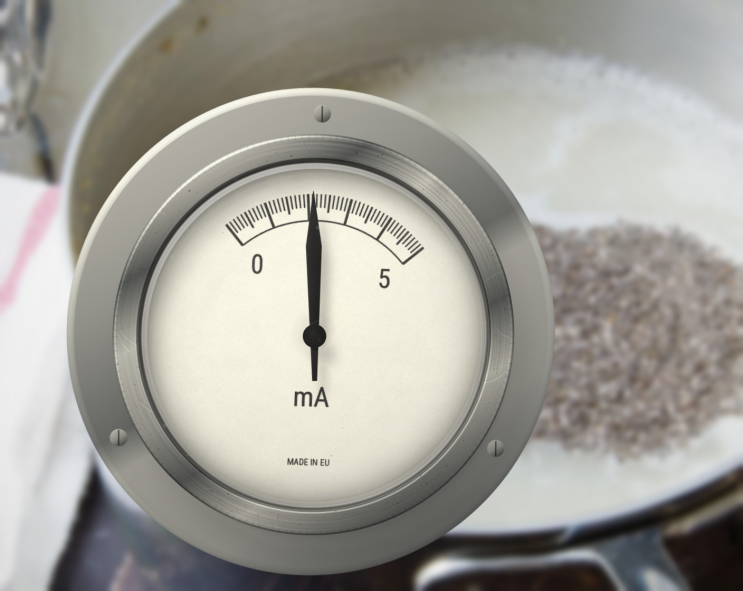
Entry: 2.1 mA
